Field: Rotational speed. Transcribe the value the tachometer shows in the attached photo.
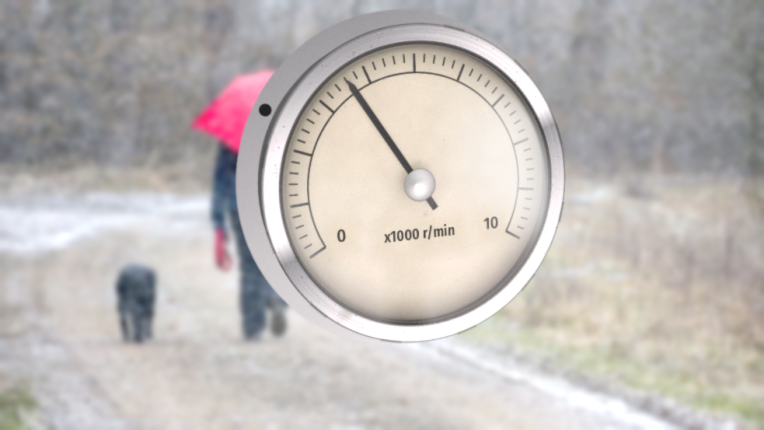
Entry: 3600 rpm
